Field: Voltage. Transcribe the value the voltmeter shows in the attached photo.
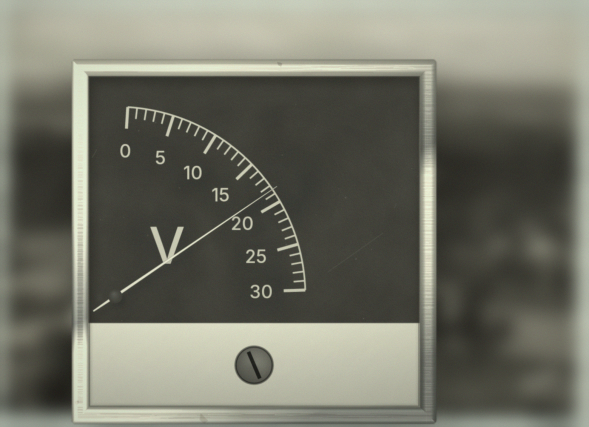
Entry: 18.5 V
